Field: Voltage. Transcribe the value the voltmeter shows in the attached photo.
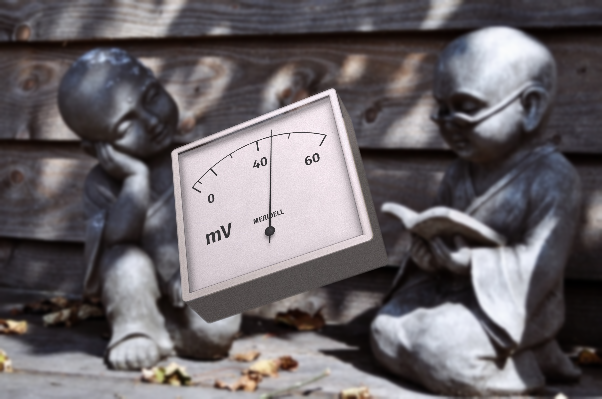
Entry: 45 mV
